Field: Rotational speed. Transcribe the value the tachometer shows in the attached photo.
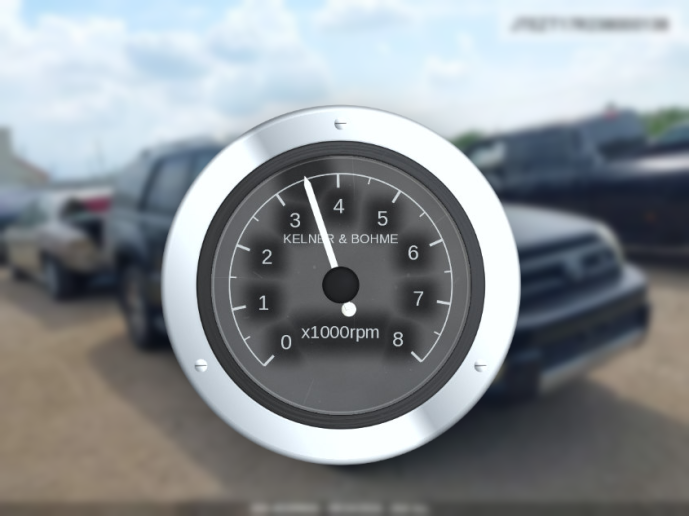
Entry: 3500 rpm
